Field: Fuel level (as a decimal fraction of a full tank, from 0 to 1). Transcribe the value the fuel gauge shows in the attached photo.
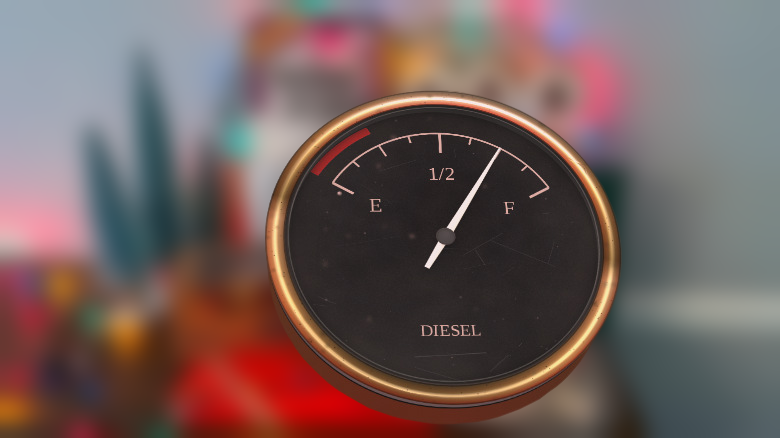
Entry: 0.75
